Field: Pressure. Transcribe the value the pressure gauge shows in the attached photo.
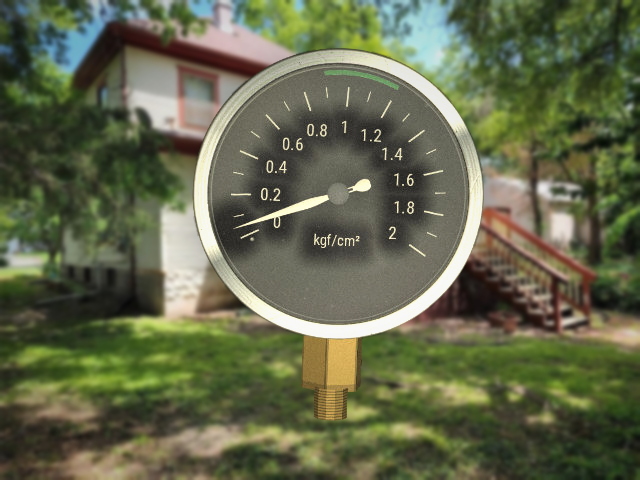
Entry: 0.05 kg/cm²
